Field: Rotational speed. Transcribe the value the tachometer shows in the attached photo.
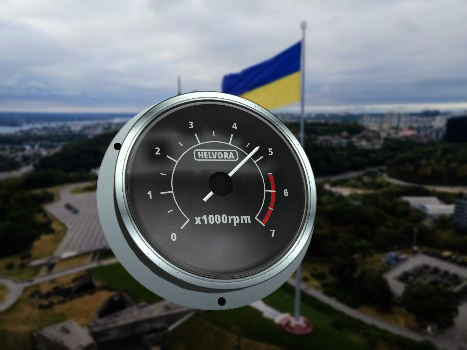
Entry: 4750 rpm
